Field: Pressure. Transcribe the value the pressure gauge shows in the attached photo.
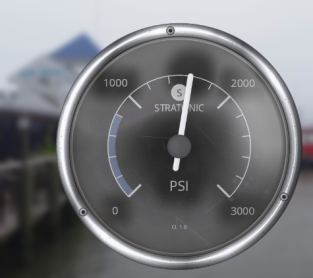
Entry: 1600 psi
